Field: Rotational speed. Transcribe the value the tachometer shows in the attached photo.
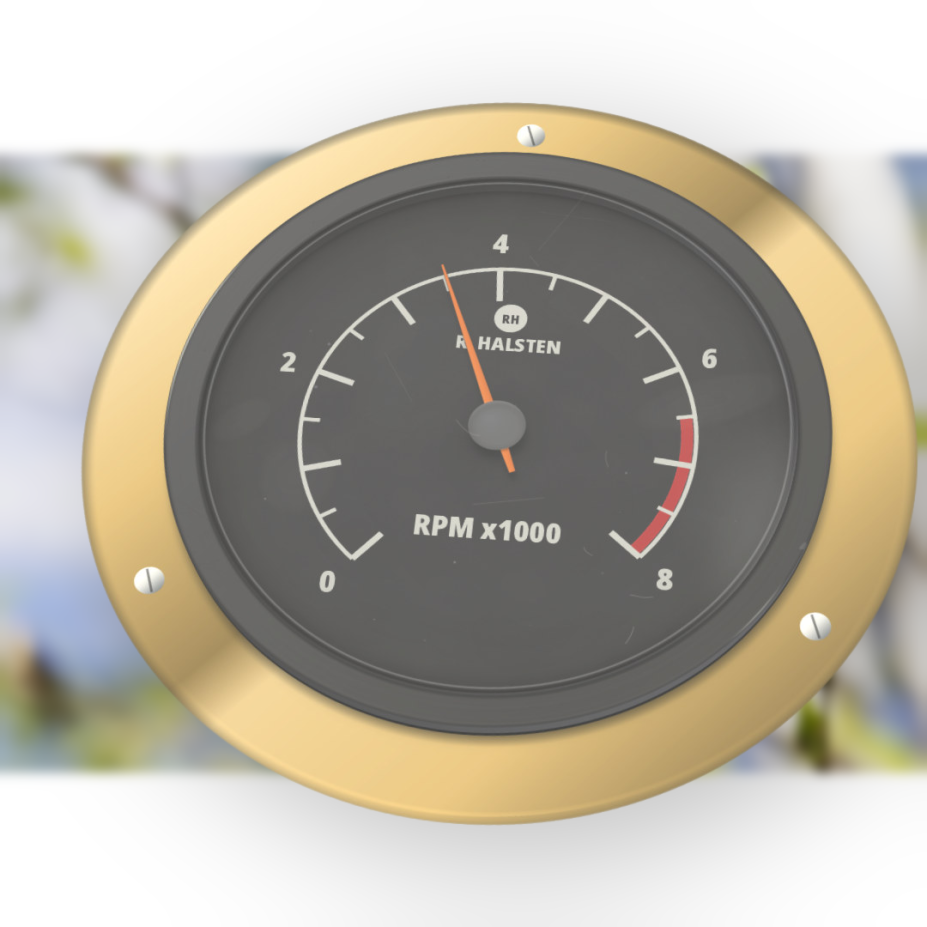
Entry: 3500 rpm
